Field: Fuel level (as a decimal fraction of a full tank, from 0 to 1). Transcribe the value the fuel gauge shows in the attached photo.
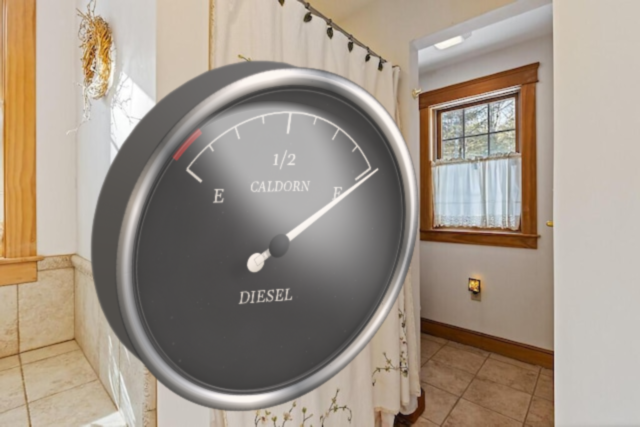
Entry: 1
